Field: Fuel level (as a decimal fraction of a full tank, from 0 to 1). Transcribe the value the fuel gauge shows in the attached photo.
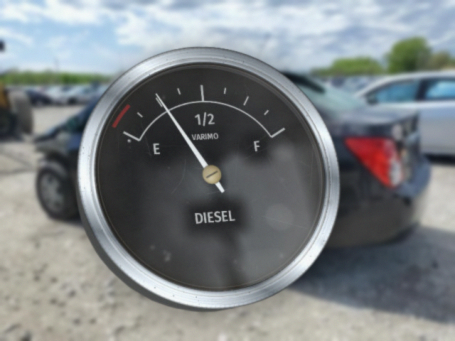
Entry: 0.25
